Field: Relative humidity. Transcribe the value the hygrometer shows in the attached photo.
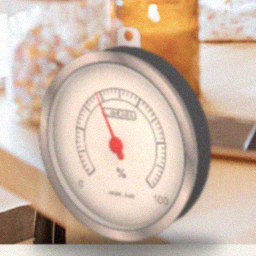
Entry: 40 %
